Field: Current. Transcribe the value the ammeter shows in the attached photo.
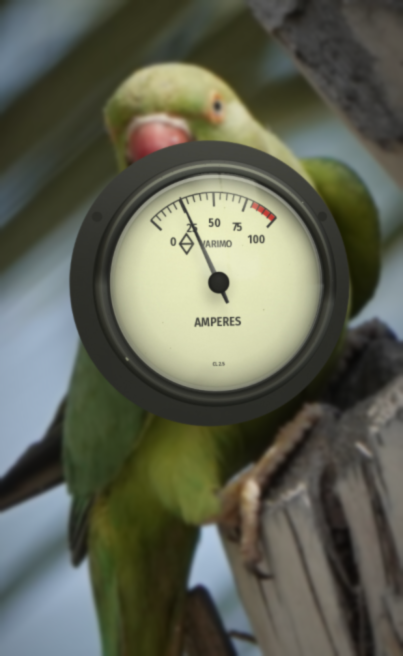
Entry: 25 A
